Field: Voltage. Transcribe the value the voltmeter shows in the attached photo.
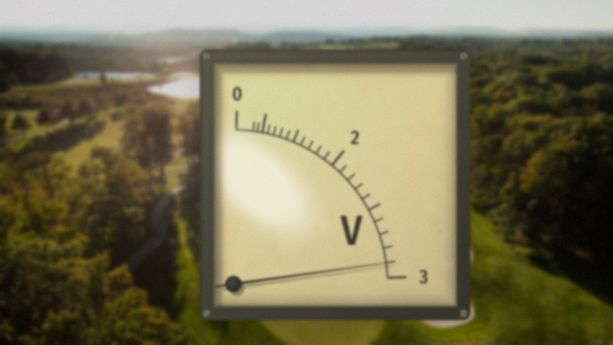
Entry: 2.9 V
